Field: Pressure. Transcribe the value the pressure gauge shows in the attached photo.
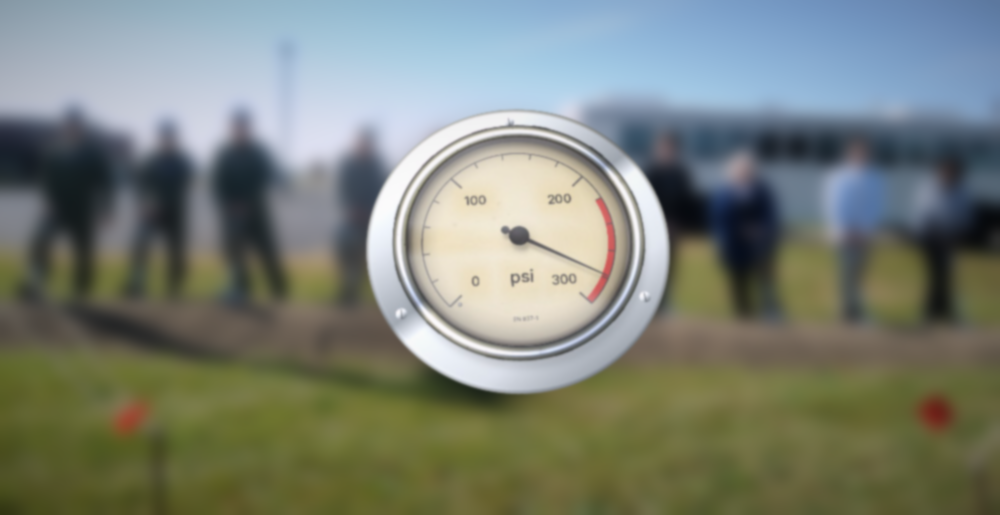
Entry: 280 psi
